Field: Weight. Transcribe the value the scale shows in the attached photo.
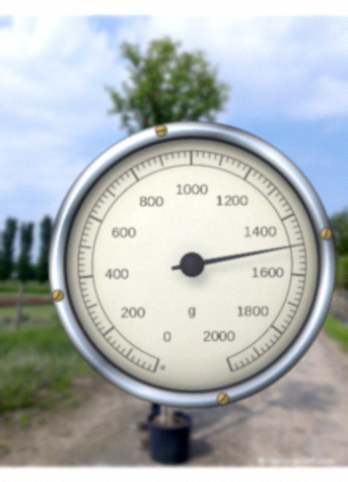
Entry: 1500 g
